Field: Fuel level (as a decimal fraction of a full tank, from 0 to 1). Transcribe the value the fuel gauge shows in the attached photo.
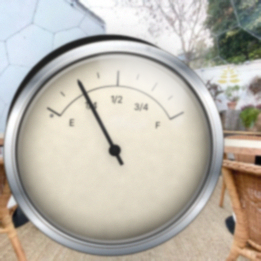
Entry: 0.25
